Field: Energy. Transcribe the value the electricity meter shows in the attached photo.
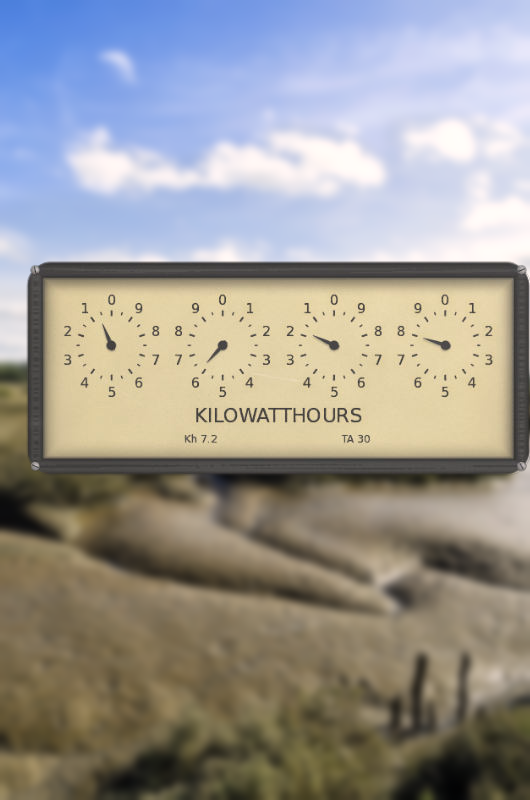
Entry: 618 kWh
